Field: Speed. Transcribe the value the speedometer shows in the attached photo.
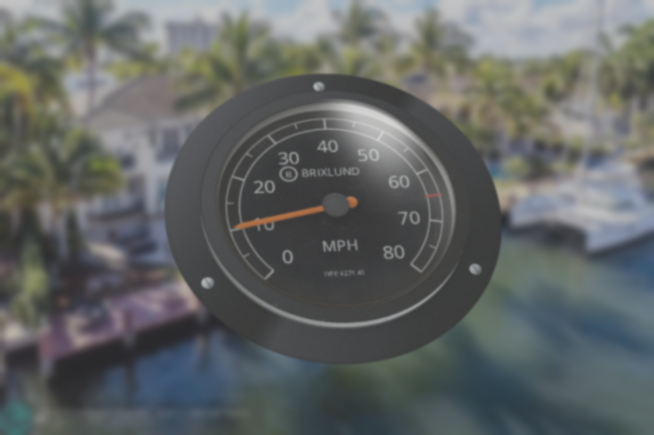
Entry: 10 mph
